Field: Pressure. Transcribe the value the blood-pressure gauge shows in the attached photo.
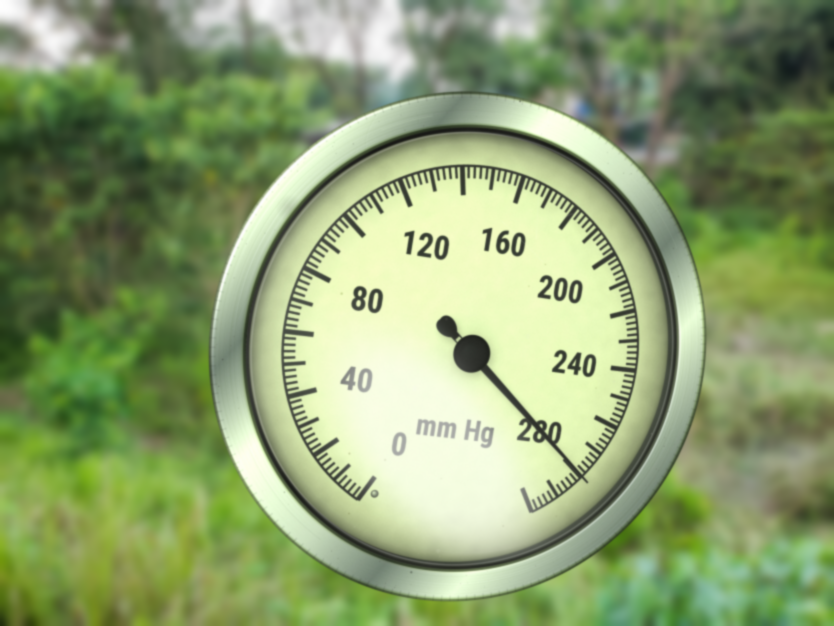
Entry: 280 mmHg
